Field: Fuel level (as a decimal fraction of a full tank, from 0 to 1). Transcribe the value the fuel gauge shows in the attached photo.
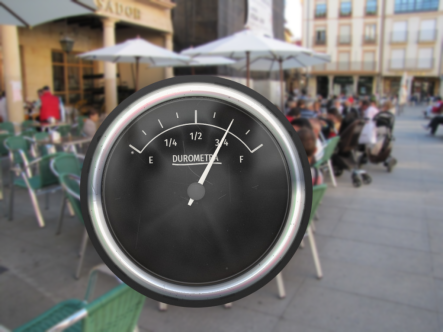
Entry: 0.75
